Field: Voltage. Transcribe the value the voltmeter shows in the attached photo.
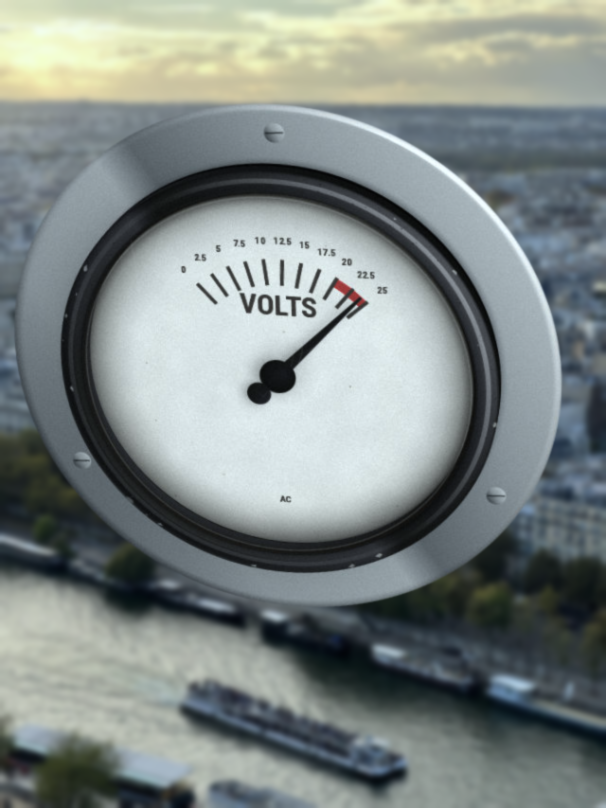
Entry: 23.75 V
